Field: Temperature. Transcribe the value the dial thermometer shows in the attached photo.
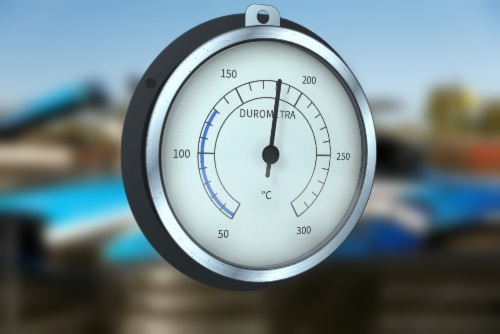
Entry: 180 °C
